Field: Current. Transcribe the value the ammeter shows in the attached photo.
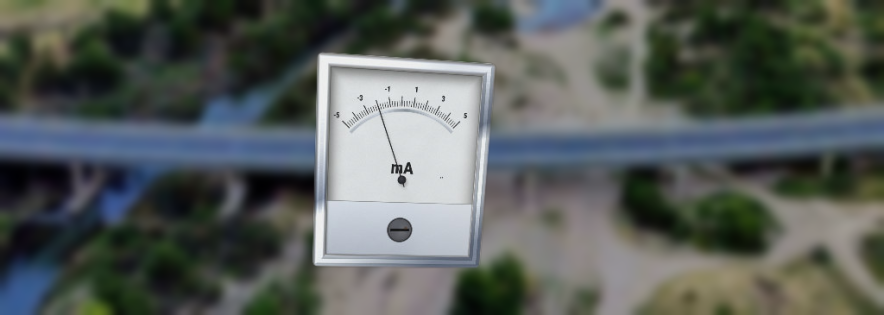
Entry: -2 mA
